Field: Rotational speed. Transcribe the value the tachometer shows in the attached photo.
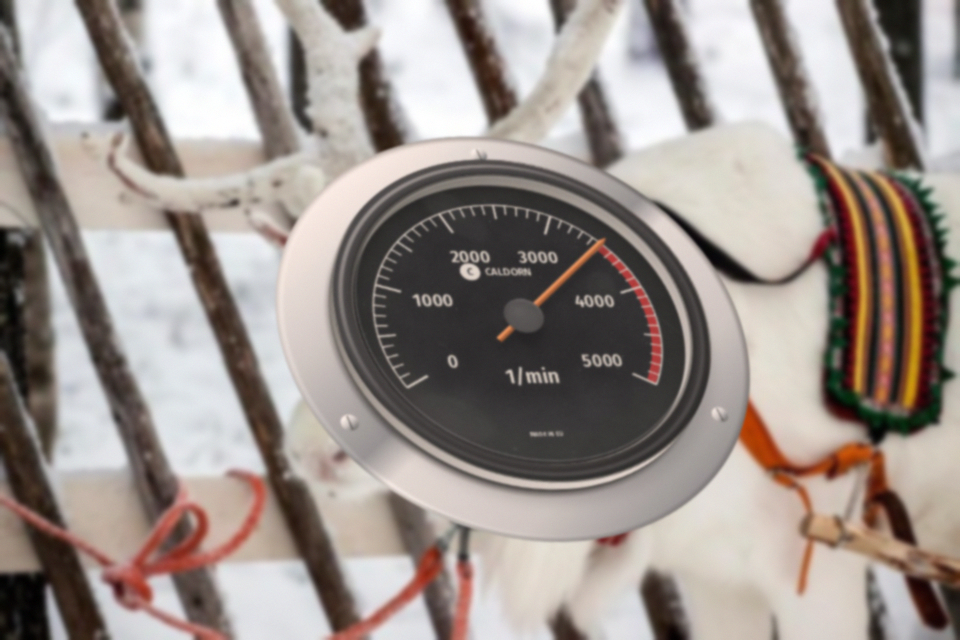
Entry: 3500 rpm
